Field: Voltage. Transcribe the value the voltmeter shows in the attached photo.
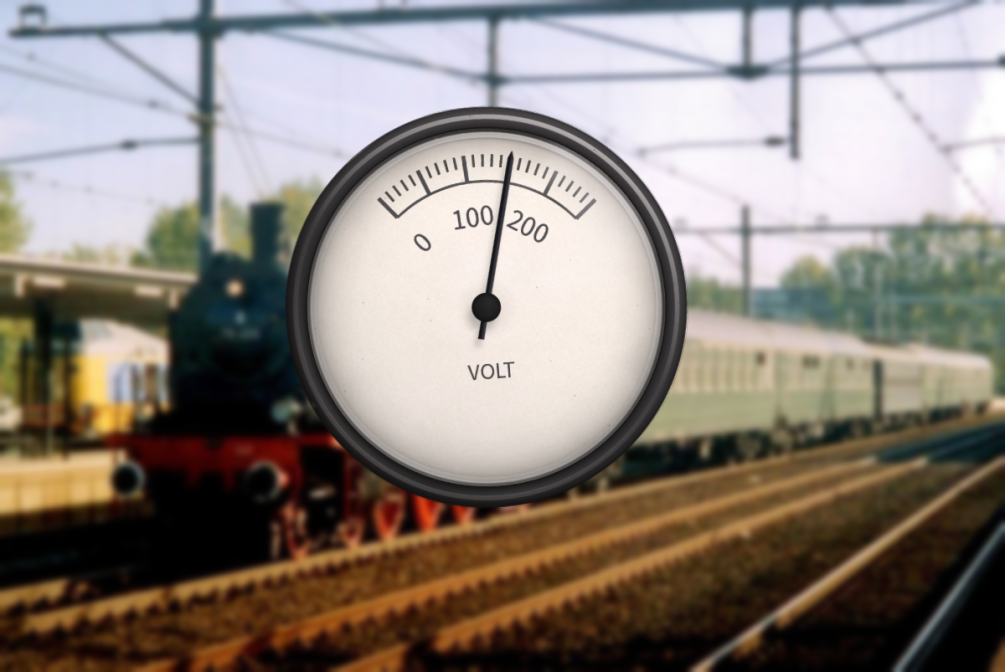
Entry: 150 V
